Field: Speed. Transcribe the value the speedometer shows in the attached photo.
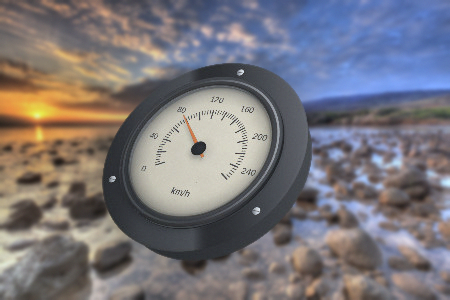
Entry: 80 km/h
